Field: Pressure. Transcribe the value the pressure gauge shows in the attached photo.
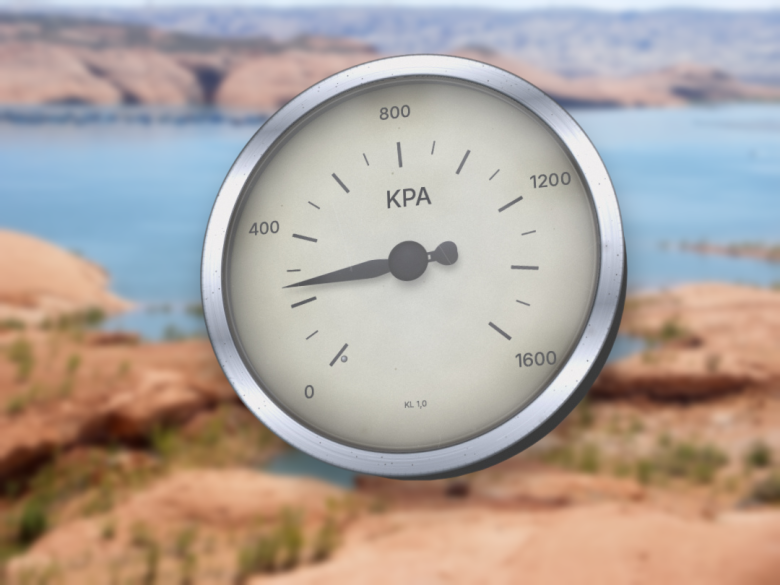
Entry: 250 kPa
